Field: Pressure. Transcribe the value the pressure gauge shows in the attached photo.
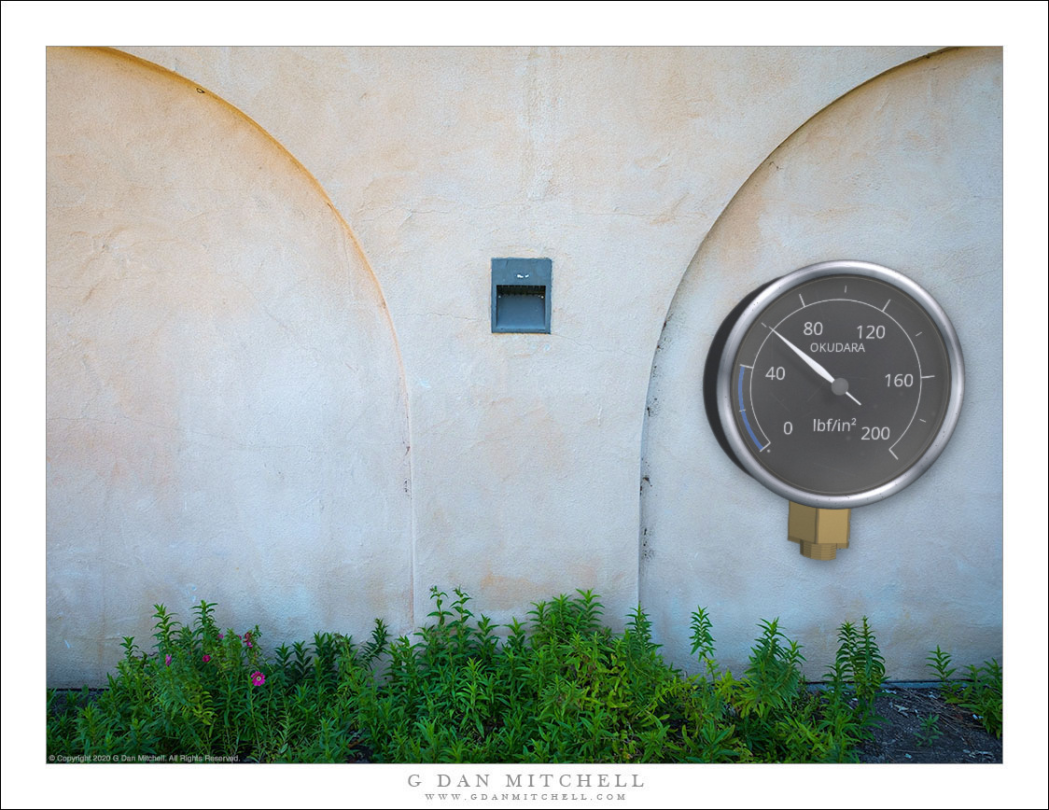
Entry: 60 psi
